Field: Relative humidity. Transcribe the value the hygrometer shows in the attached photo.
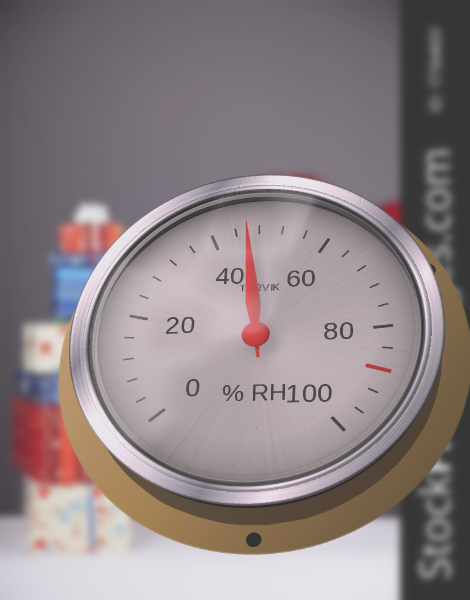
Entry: 46 %
